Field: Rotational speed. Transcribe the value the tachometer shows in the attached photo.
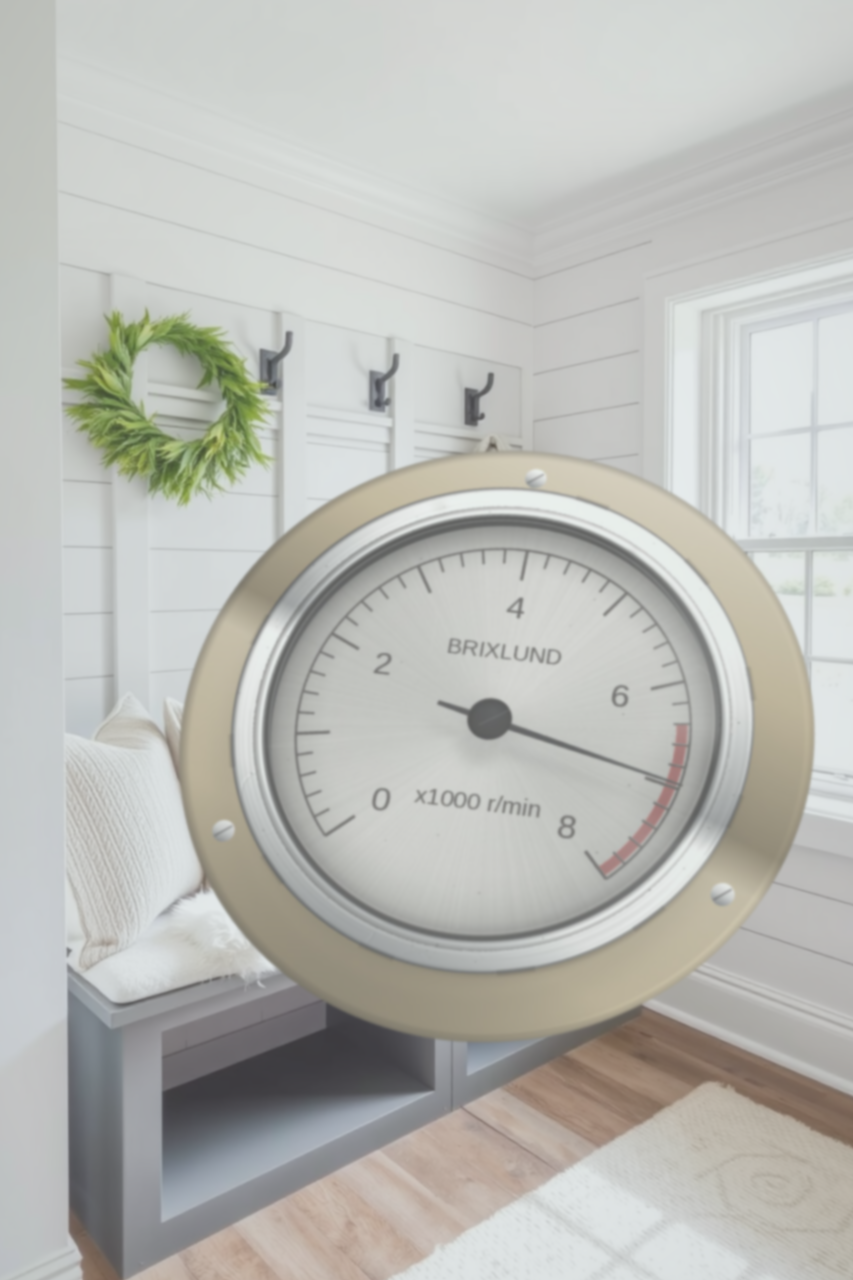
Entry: 7000 rpm
